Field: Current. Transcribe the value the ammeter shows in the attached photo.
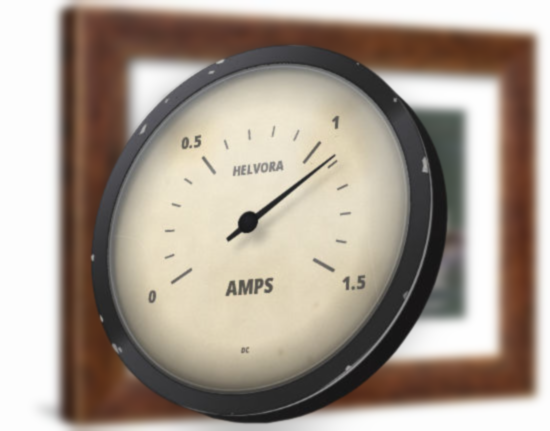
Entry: 1.1 A
